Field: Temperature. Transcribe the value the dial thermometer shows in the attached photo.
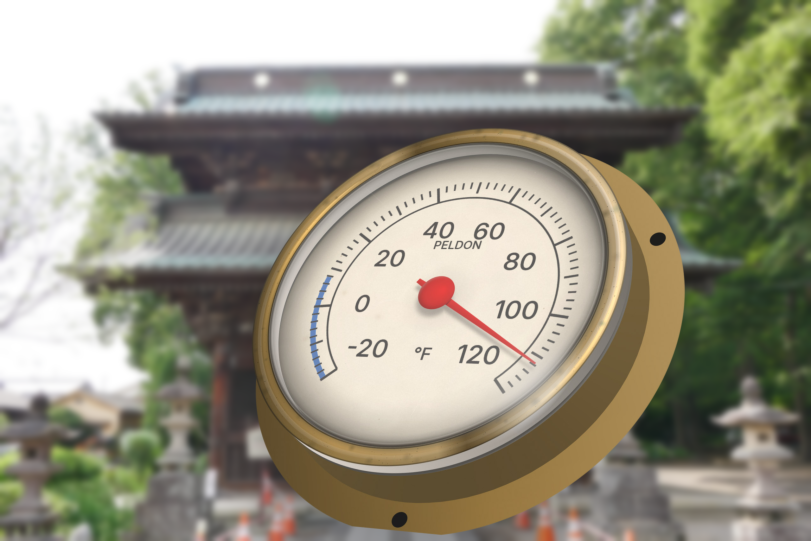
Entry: 112 °F
